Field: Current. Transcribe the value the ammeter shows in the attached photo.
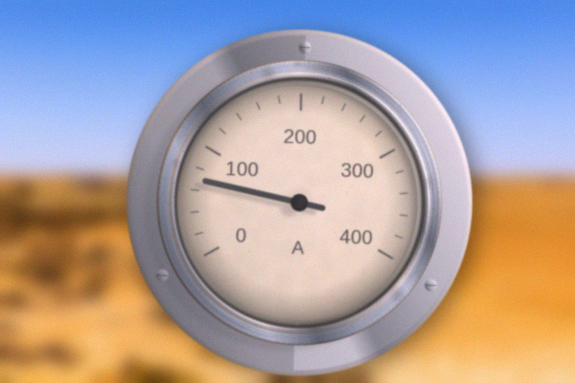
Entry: 70 A
